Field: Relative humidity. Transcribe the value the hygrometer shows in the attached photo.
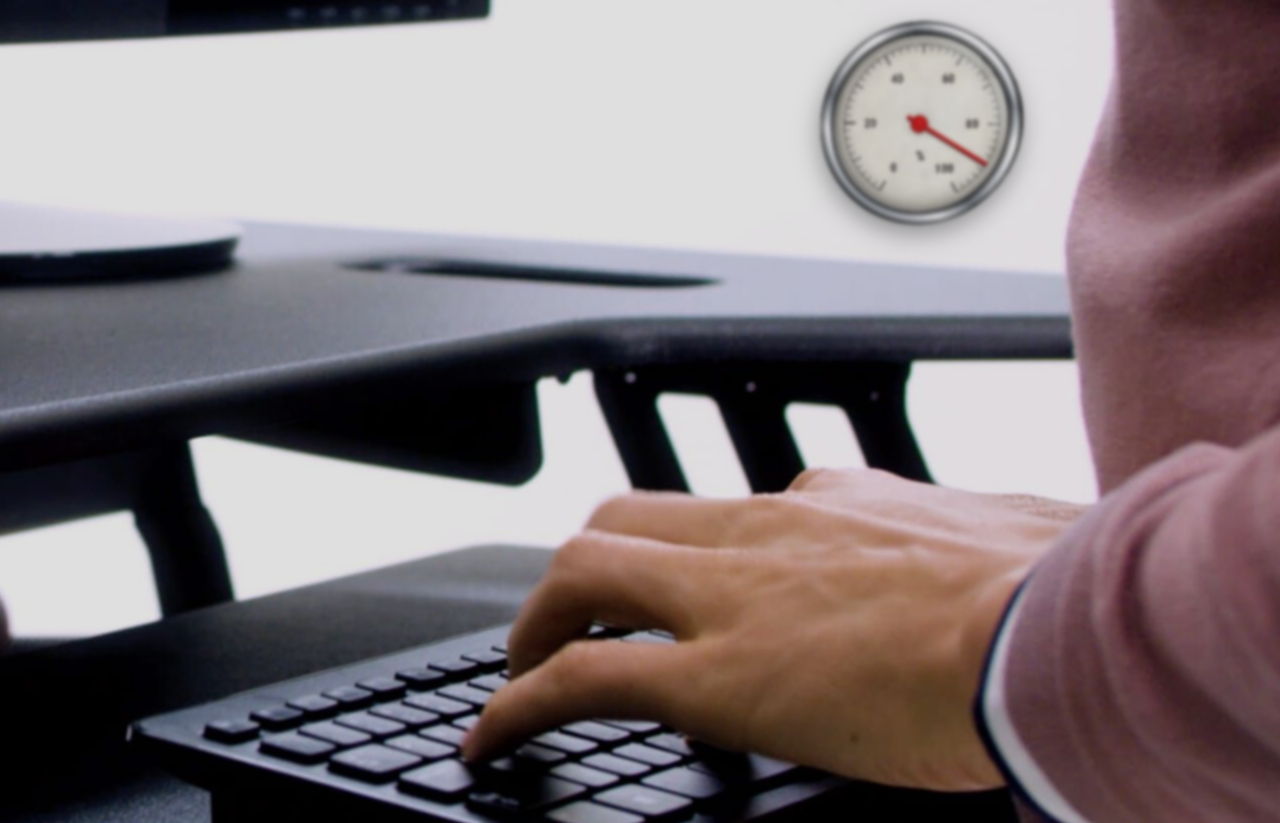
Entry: 90 %
